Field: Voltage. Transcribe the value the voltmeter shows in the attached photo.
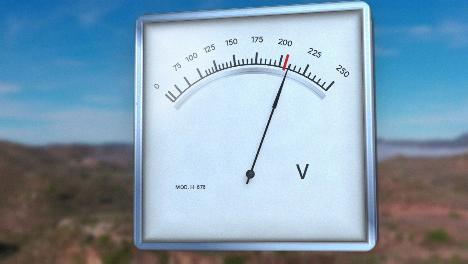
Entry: 210 V
